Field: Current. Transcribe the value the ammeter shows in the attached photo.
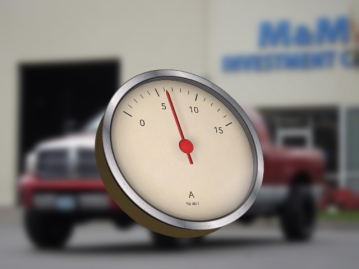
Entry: 6 A
